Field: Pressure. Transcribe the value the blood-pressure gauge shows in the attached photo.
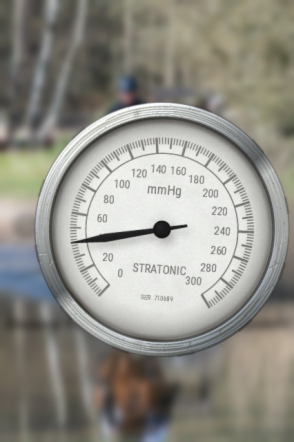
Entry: 40 mmHg
